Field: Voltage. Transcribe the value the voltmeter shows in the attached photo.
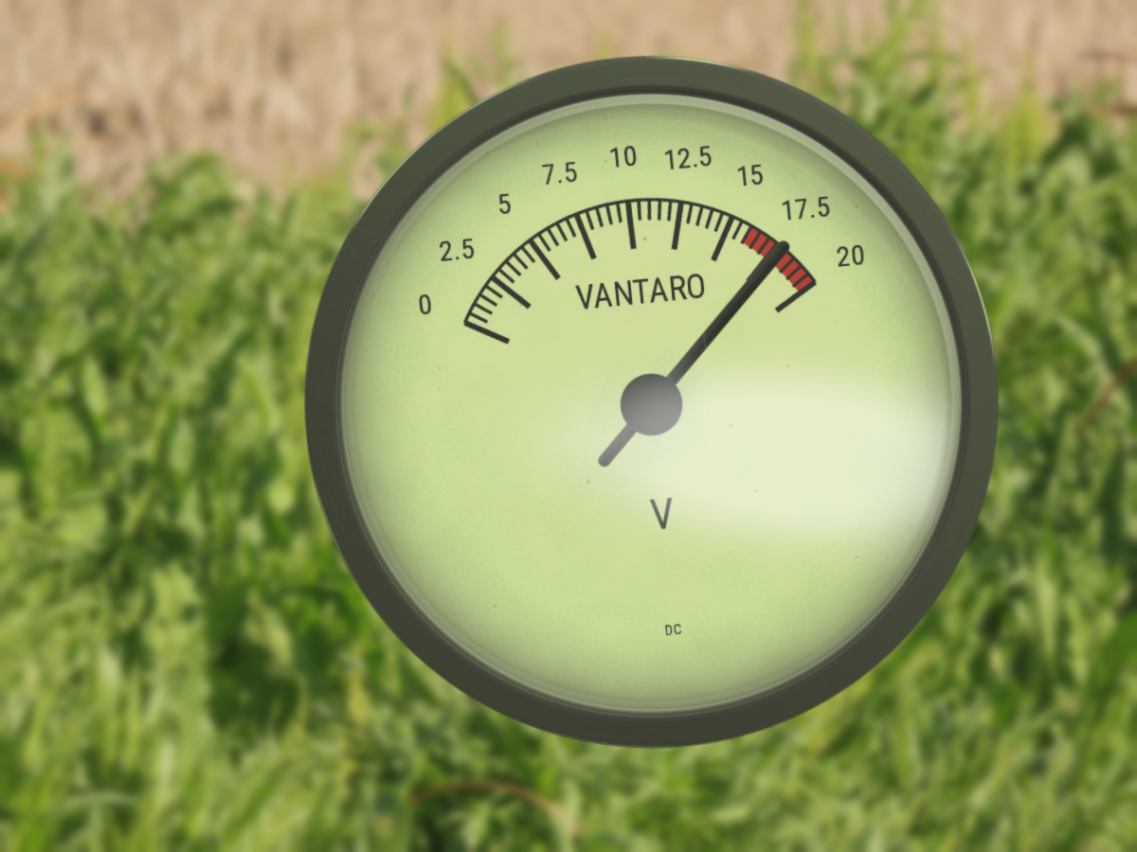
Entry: 17.75 V
